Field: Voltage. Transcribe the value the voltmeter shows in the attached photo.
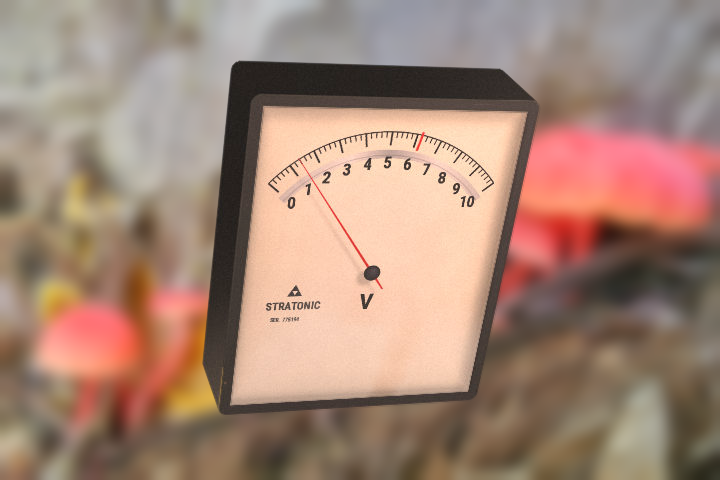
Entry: 1.4 V
